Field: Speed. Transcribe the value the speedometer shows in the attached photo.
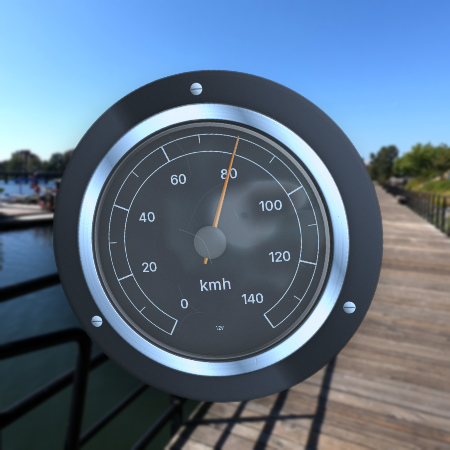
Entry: 80 km/h
